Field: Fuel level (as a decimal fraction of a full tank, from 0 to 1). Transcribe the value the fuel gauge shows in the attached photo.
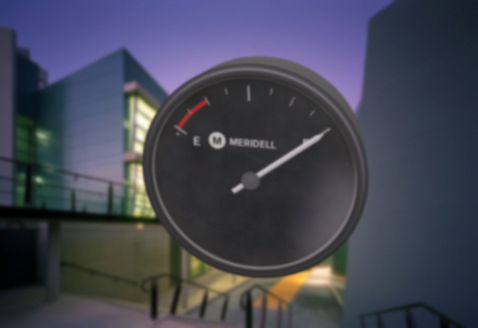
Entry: 1
